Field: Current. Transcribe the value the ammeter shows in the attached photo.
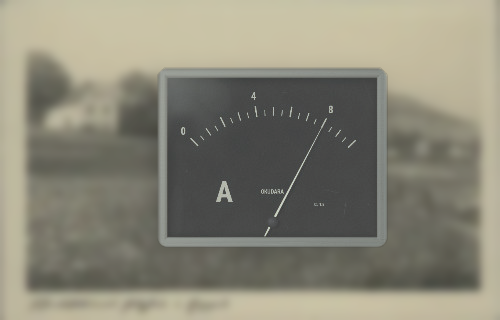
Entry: 8 A
